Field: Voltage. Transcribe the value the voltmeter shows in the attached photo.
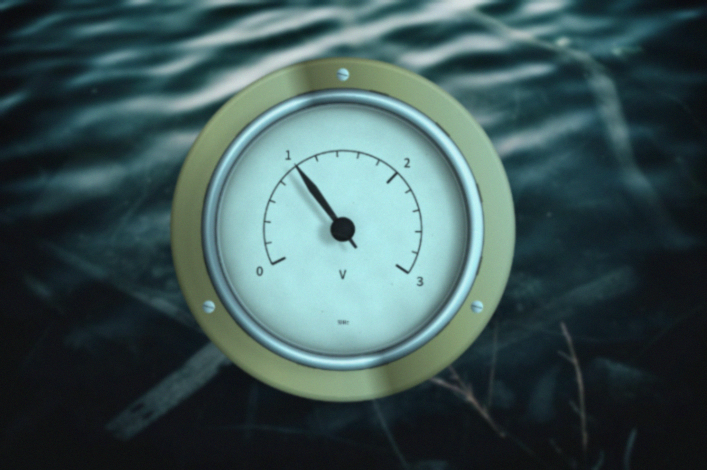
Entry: 1 V
